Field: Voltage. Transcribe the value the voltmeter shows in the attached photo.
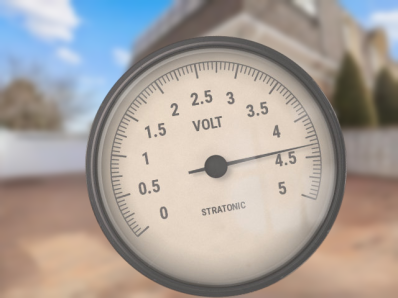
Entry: 4.35 V
